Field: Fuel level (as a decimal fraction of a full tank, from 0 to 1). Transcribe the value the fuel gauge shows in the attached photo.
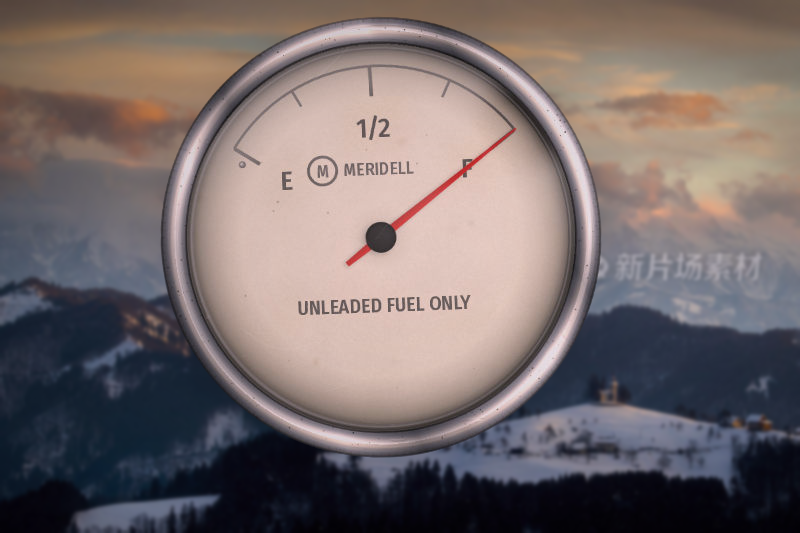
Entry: 1
